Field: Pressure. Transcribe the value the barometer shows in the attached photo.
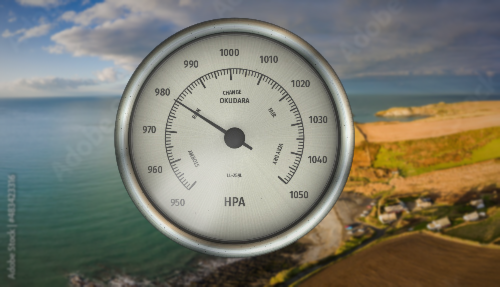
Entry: 980 hPa
